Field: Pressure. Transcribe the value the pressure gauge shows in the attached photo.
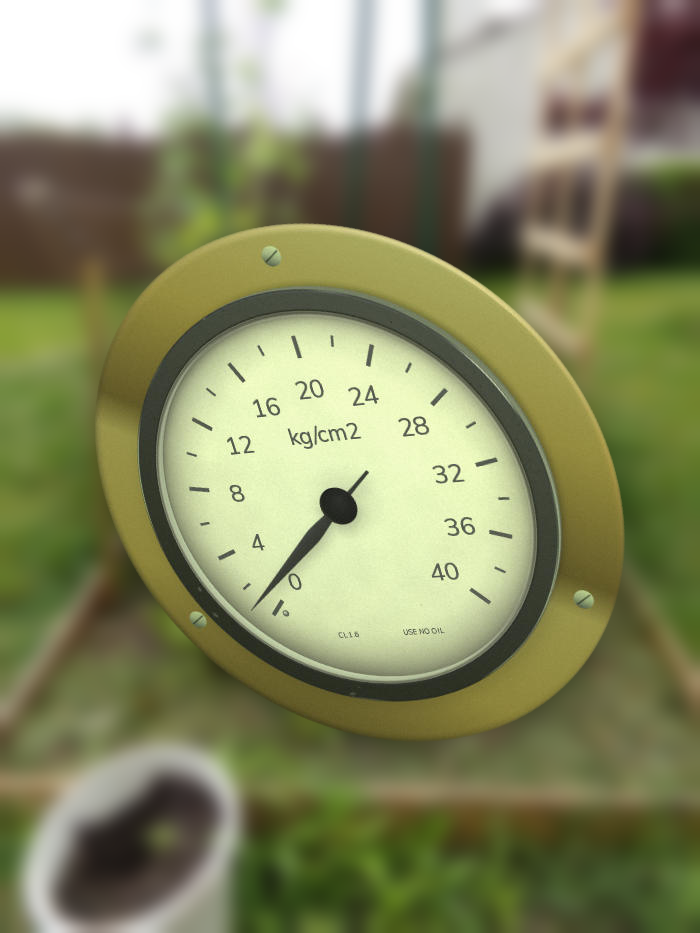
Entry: 1 kg/cm²
